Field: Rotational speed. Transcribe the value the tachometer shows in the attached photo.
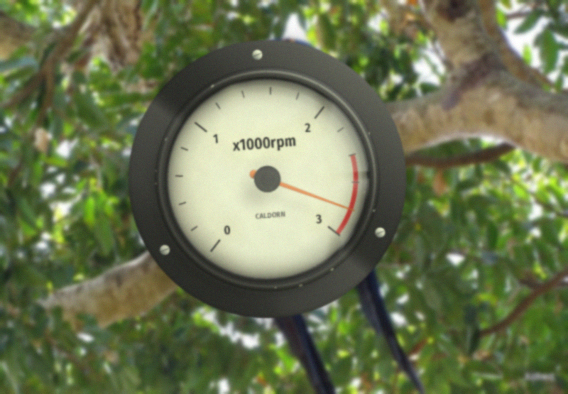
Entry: 2800 rpm
